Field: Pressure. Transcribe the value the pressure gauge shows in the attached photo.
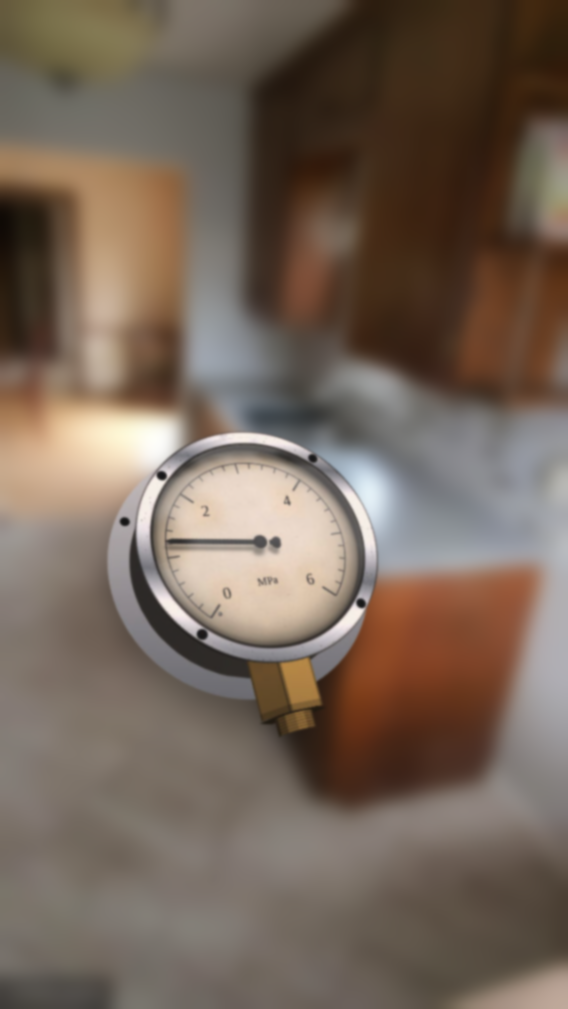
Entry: 1.2 MPa
